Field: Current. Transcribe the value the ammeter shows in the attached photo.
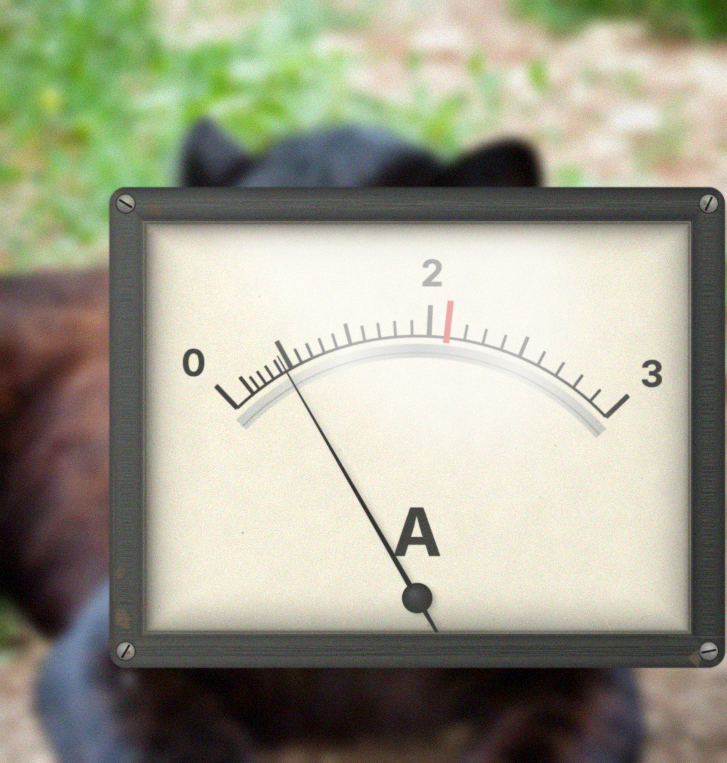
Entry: 0.95 A
